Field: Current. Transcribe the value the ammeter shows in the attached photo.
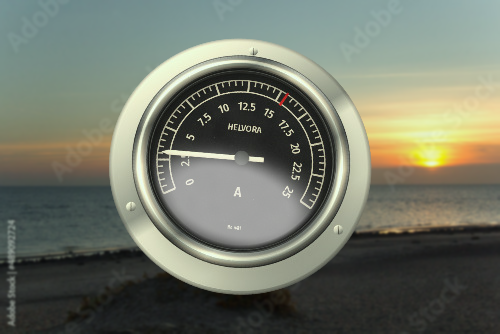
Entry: 3 A
